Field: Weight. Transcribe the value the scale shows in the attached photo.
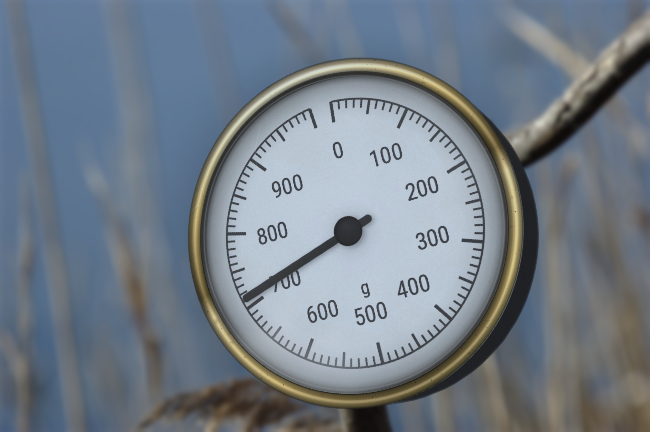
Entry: 710 g
